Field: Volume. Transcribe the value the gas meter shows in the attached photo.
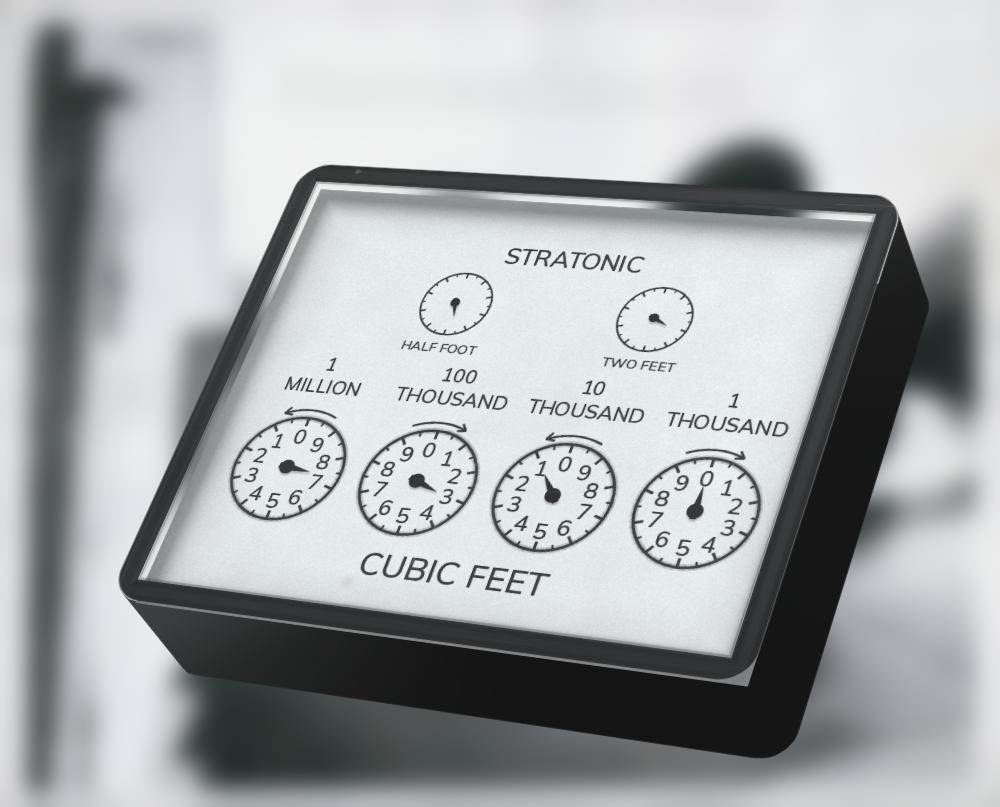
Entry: 731000 ft³
